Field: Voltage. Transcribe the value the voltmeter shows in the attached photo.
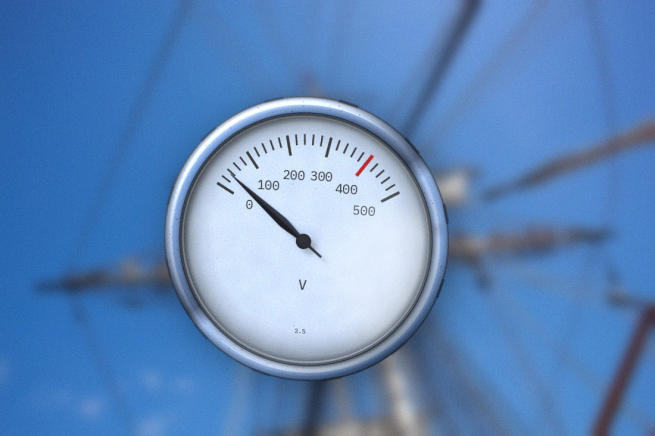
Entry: 40 V
